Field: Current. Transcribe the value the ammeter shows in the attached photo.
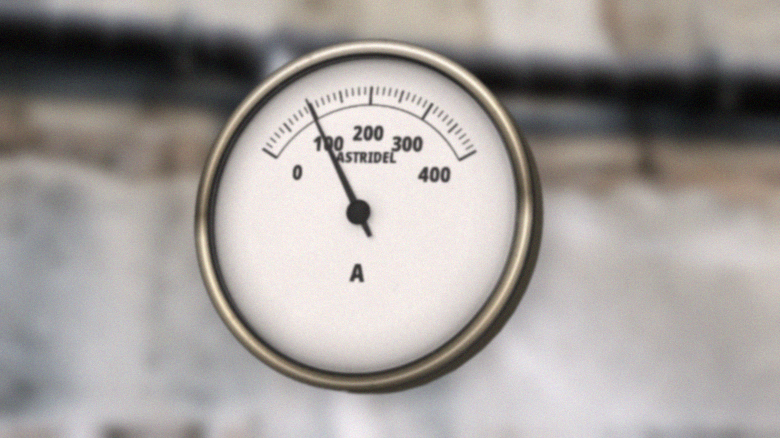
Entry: 100 A
